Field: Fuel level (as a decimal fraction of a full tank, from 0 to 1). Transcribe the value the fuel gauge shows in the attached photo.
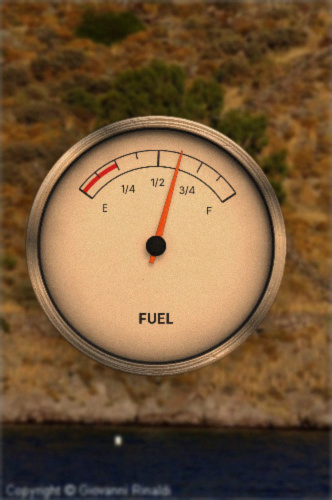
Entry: 0.625
